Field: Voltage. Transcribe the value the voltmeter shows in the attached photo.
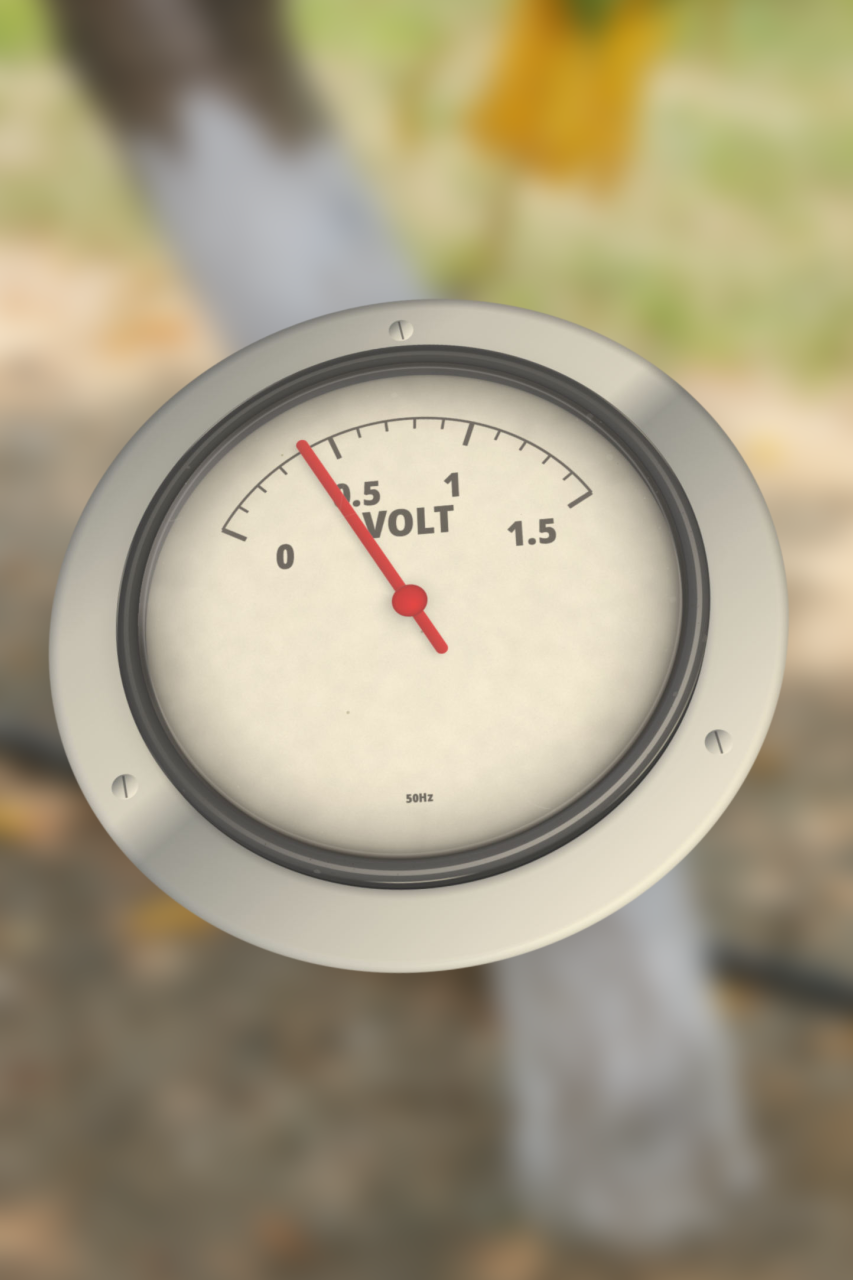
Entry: 0.4 V
